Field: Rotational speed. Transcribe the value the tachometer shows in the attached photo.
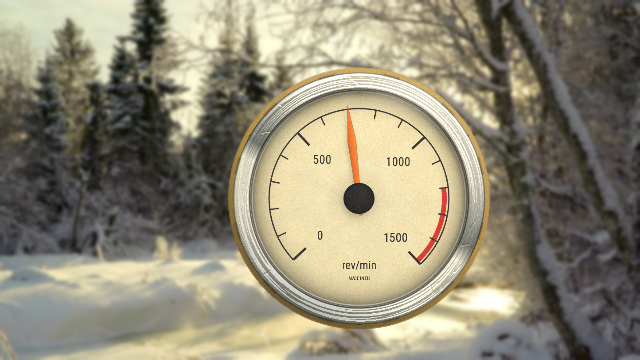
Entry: 700 rpm
